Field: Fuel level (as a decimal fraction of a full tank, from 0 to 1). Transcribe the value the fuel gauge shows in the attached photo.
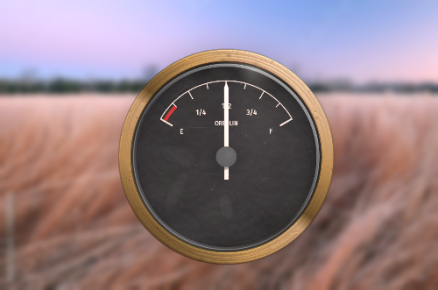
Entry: 0.5
